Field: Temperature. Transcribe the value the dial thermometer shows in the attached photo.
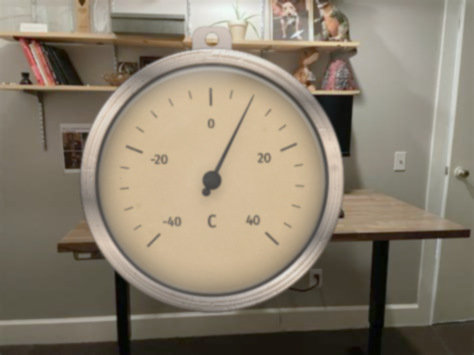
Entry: 8 °C
